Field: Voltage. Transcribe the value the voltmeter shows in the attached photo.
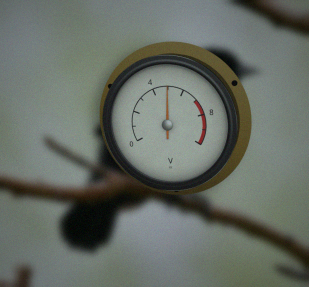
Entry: 5 V
